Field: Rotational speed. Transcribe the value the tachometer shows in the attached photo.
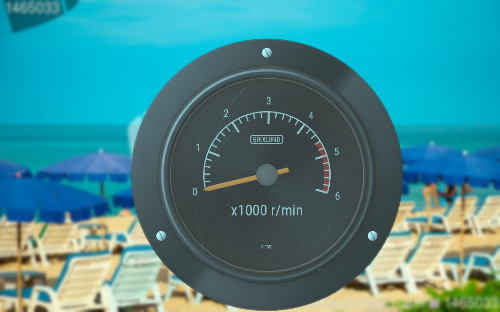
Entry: 0 rpm
